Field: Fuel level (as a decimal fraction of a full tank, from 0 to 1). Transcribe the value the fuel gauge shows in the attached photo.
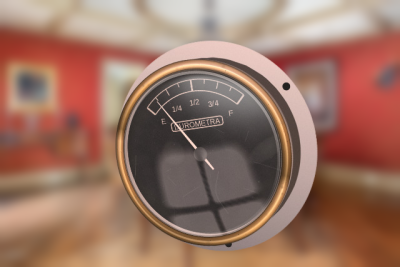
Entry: 0.125
